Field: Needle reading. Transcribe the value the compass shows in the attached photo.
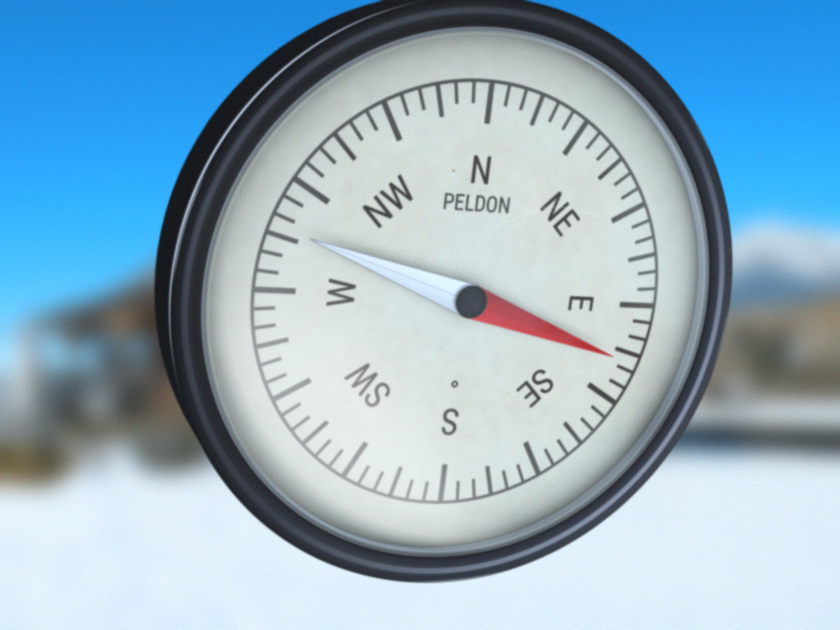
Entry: 107.5 °
